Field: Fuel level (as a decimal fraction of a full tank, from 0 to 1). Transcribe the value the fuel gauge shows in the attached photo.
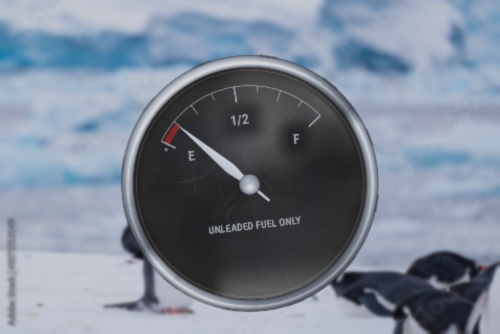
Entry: 0.125
